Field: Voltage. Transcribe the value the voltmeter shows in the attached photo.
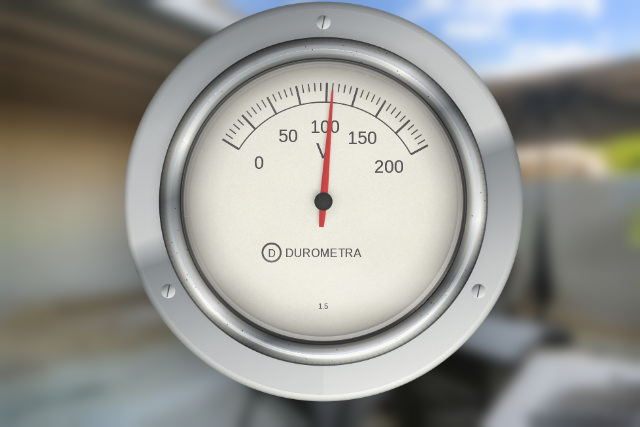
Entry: 105 V
